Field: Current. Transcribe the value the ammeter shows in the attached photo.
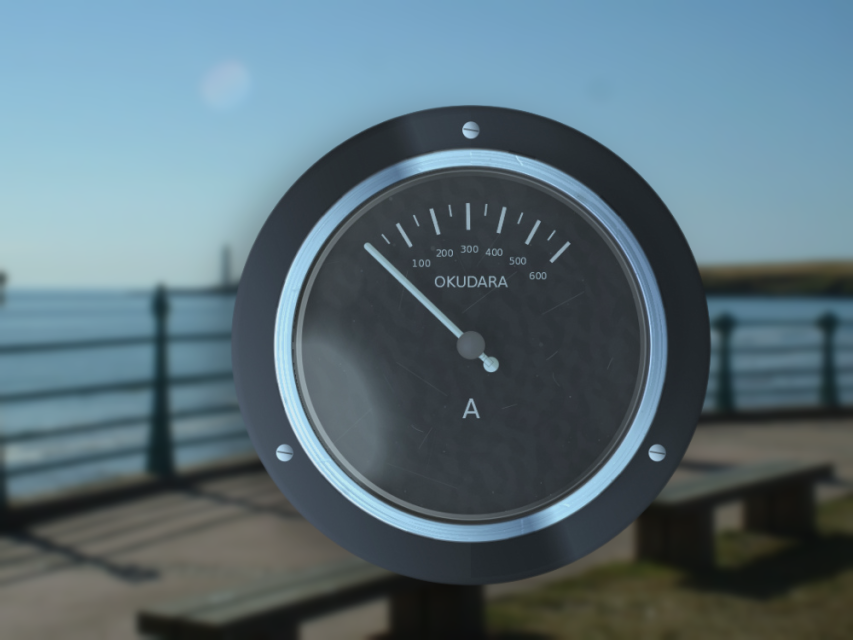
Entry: 0 A
